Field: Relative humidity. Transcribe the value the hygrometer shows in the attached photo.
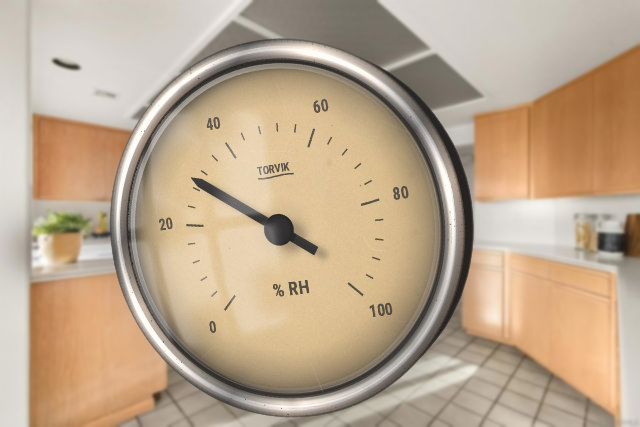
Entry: 30 %
